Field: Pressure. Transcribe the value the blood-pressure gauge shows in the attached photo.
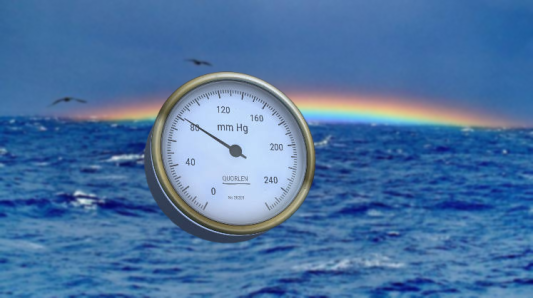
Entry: 80 mmHg
